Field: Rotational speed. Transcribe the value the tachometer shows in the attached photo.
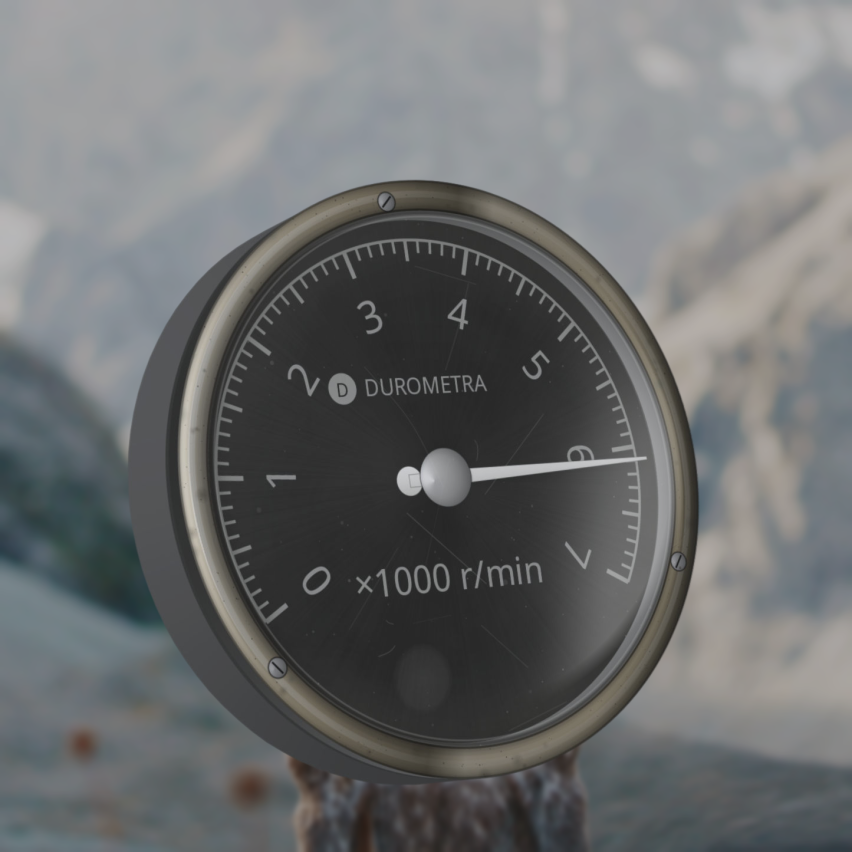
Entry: 6100 rpm
